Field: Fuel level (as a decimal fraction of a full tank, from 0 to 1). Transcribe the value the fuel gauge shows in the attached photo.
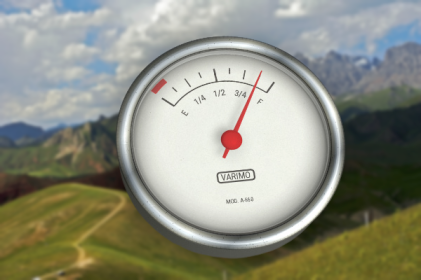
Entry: 0.875
